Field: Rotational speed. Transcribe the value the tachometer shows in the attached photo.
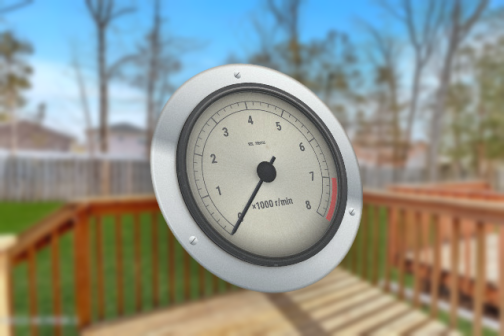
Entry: 0 rpm
